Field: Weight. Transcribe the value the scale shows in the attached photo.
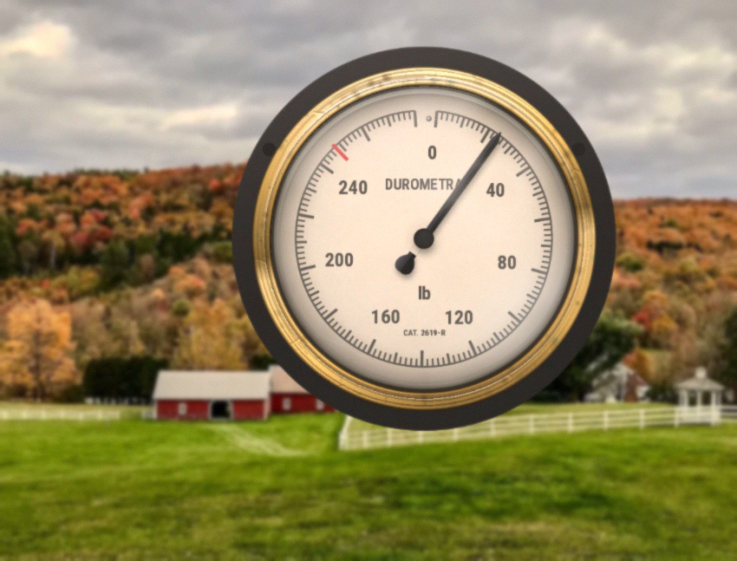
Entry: 24 lb
